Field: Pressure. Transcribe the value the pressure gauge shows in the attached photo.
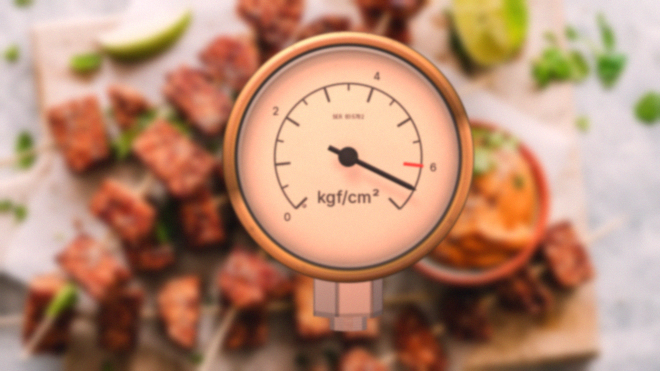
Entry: 6.5 kg/cm²
